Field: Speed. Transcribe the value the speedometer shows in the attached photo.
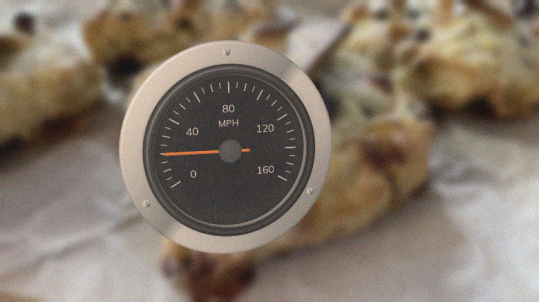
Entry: 20 mph
